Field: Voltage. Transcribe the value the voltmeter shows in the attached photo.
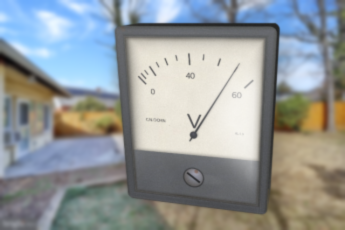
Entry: 55 V
